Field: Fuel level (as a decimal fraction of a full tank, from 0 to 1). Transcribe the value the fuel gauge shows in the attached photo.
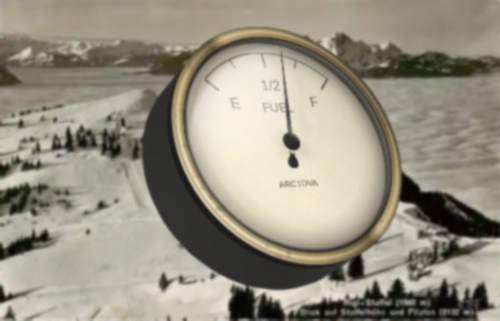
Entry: 0.625
